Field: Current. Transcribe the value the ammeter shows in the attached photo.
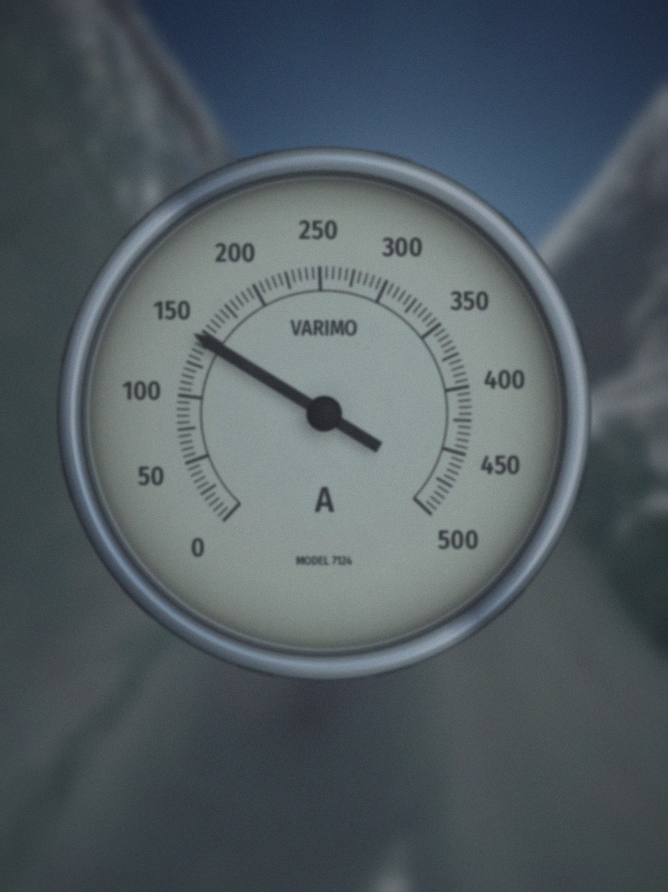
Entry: 145 A
